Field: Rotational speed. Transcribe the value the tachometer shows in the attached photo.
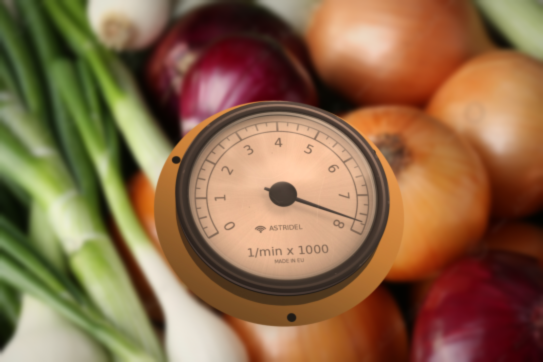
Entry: 7750 rpm
